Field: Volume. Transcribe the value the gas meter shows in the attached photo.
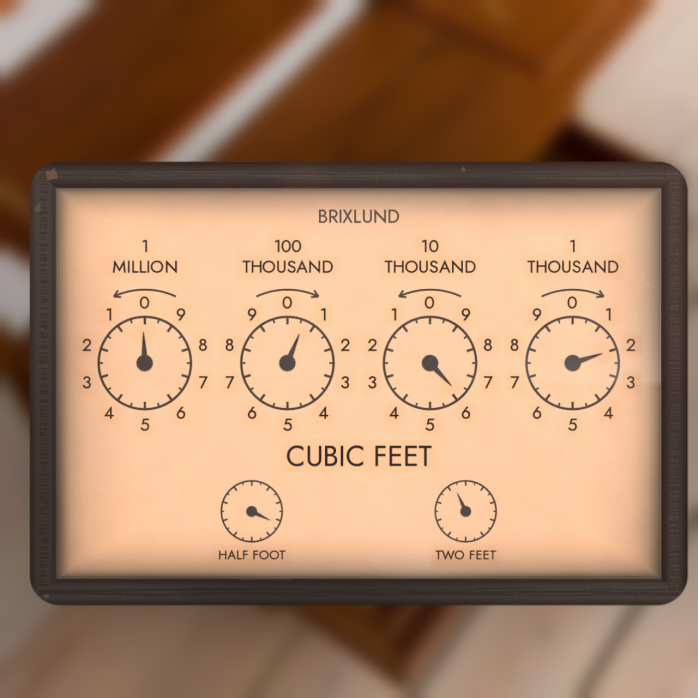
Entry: 6200 ft³
